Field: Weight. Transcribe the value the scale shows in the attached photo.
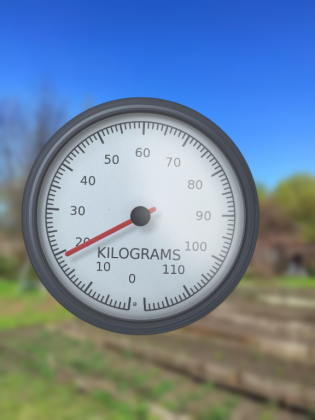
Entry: 19 kg
